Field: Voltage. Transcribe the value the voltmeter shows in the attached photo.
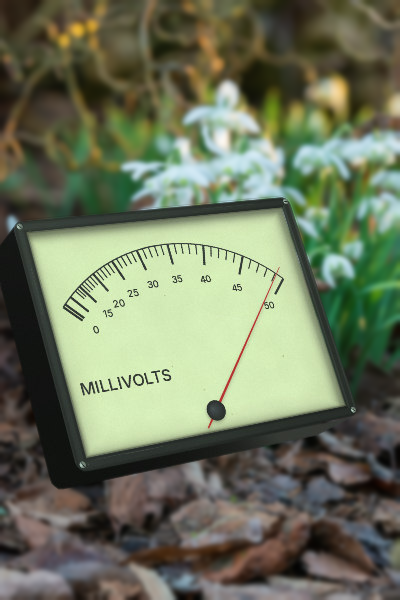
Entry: 49 mV
